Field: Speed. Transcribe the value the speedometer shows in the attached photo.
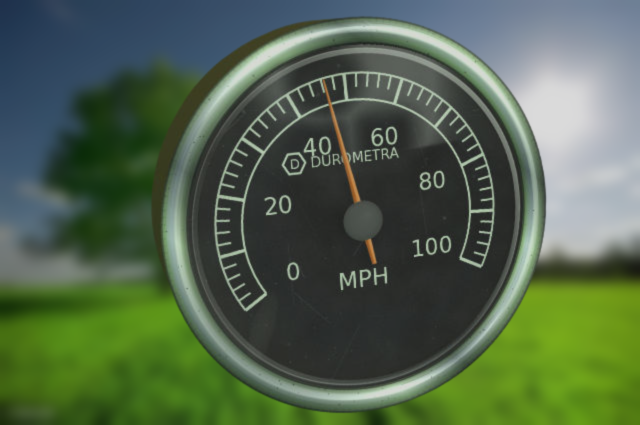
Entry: 46 mph
